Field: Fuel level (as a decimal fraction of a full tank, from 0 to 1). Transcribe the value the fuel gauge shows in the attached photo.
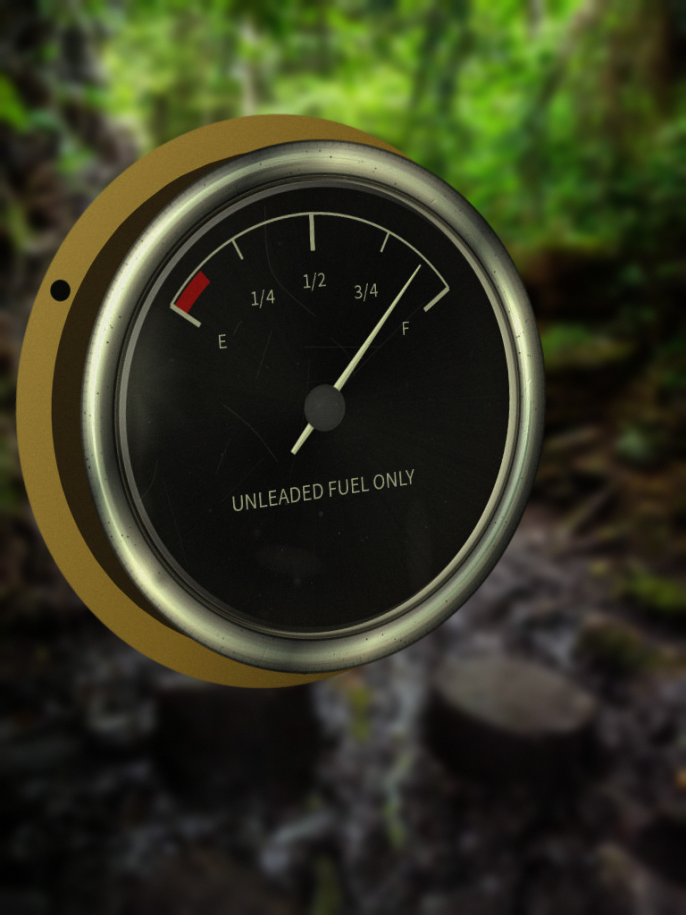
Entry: 0.875
